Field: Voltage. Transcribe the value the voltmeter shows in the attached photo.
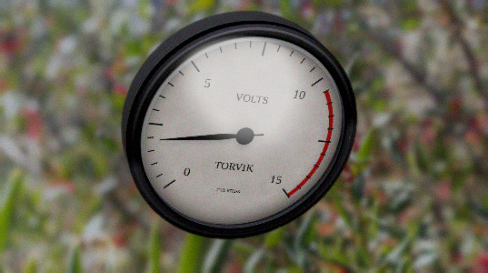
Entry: 2 V
